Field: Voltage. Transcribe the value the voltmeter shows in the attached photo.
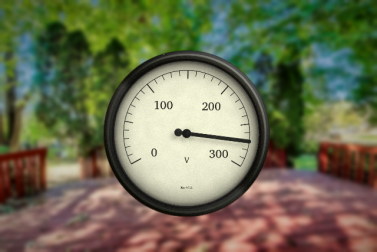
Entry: 270 V
